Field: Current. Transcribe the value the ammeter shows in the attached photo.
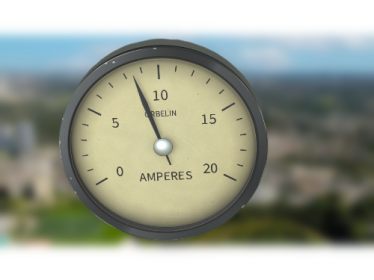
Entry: 8.5 A
